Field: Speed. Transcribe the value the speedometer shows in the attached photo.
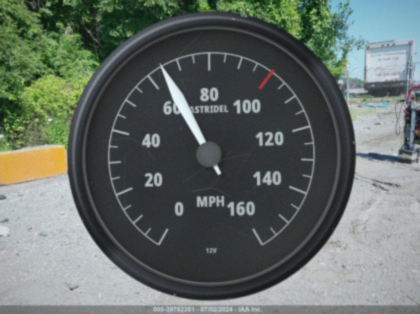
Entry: 65 mph
